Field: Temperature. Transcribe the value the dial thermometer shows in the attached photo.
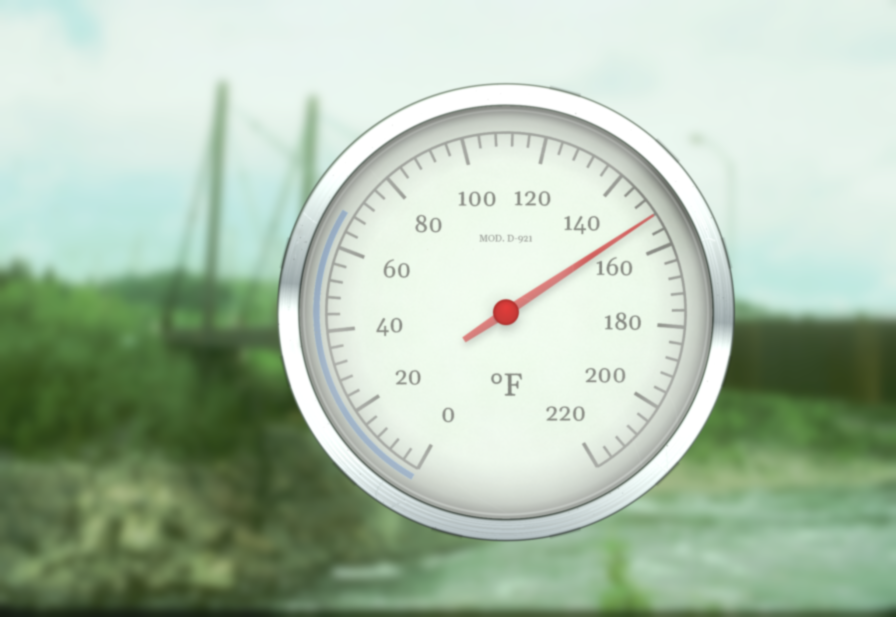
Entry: 152 °F
